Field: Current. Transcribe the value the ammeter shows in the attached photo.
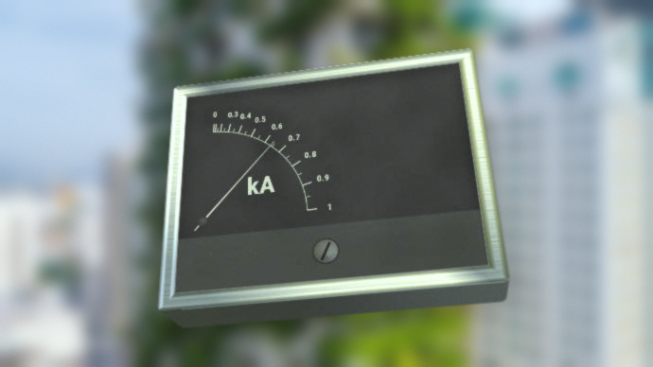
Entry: 0.65 kA
